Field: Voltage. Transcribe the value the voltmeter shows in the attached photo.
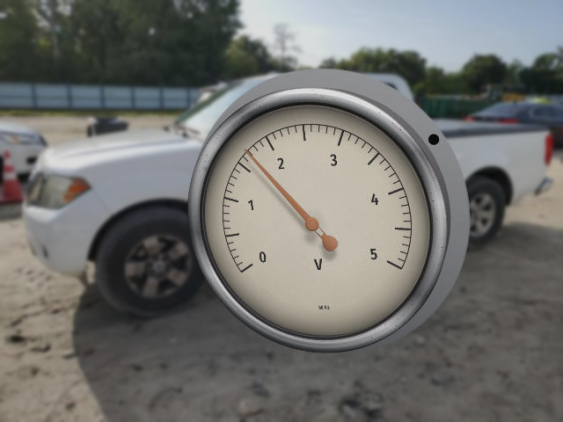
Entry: 1.7 V
